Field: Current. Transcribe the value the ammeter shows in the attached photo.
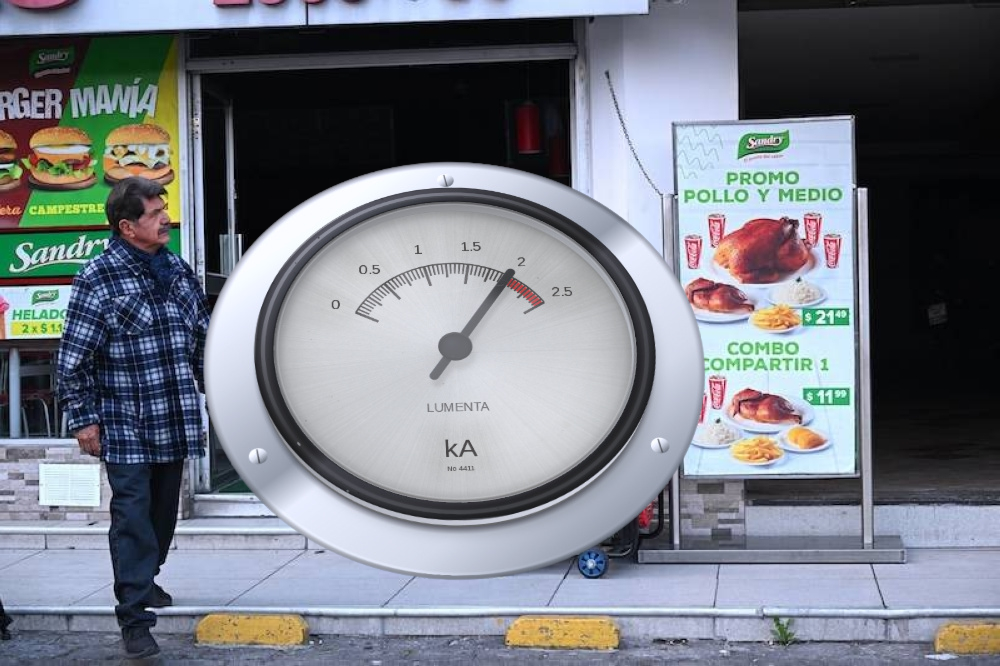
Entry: 2 kA
